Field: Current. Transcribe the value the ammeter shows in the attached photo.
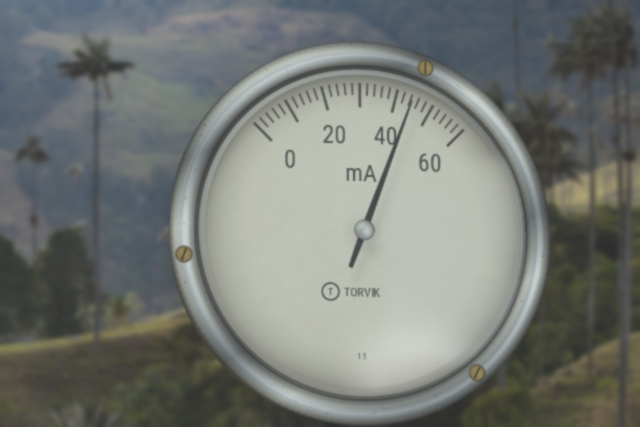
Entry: 44 mA
